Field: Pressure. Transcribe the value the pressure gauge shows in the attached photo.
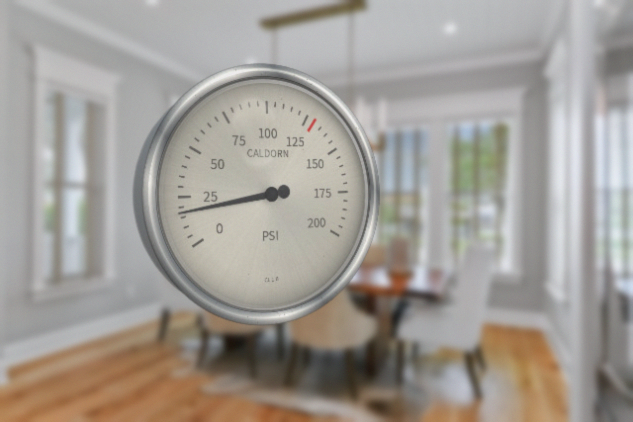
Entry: 17.5 psi
